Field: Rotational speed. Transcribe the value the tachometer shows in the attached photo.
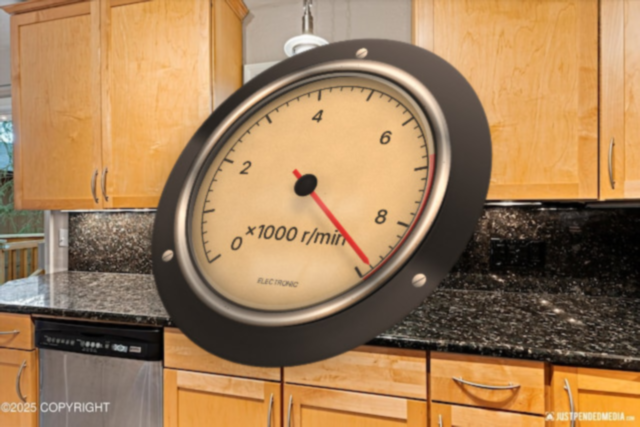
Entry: 8800 rpm
